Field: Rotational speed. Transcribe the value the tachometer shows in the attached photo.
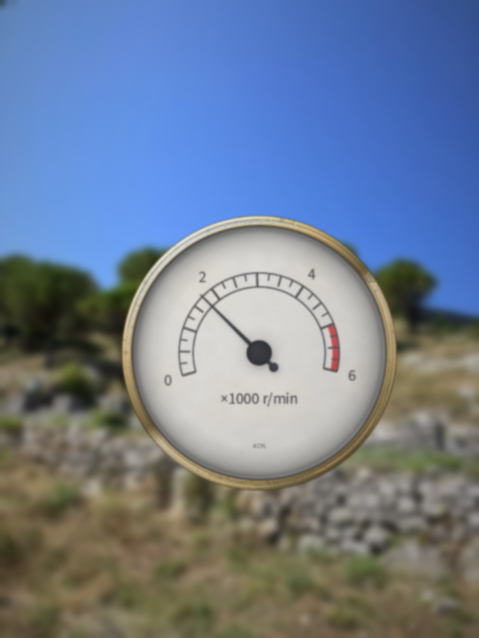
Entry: 1750 rpm
